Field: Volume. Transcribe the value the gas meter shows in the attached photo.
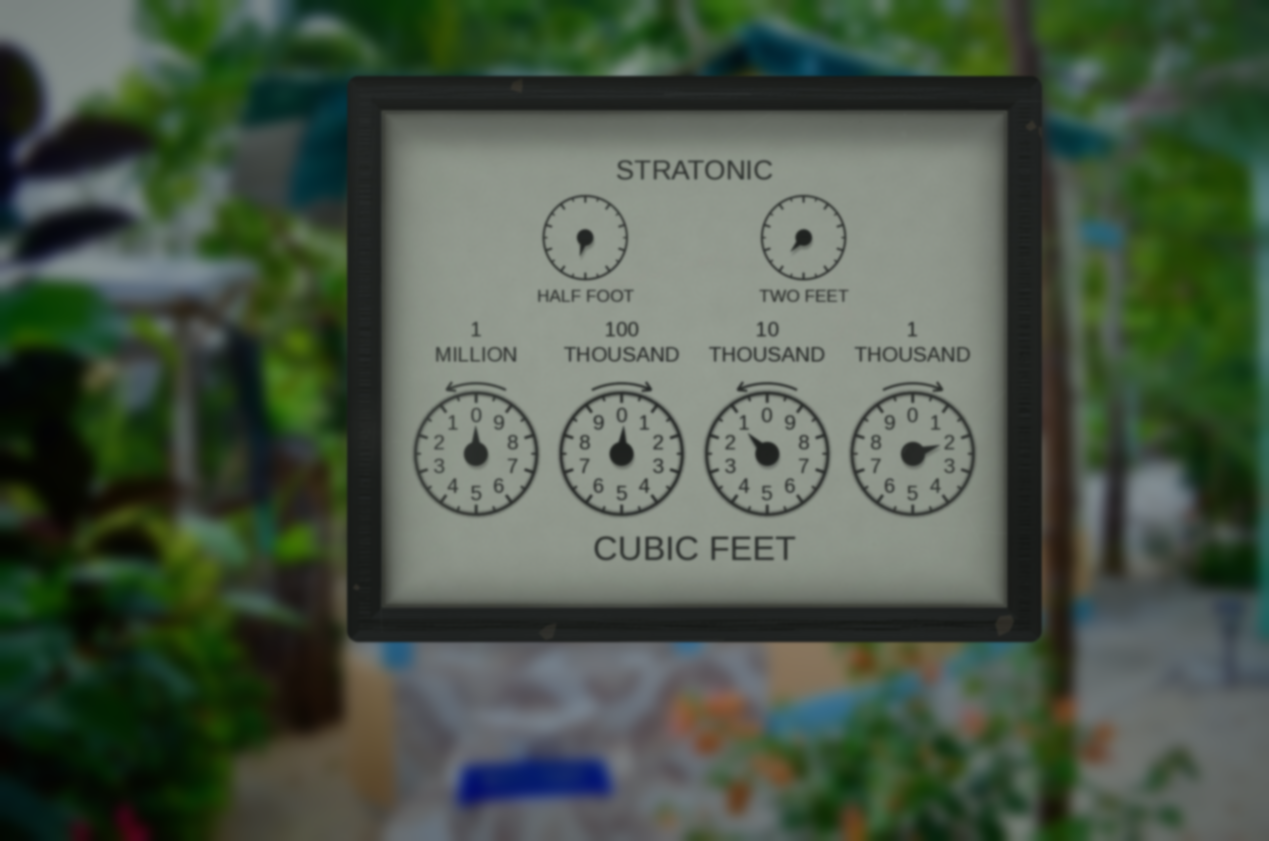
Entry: 1200 ft³
